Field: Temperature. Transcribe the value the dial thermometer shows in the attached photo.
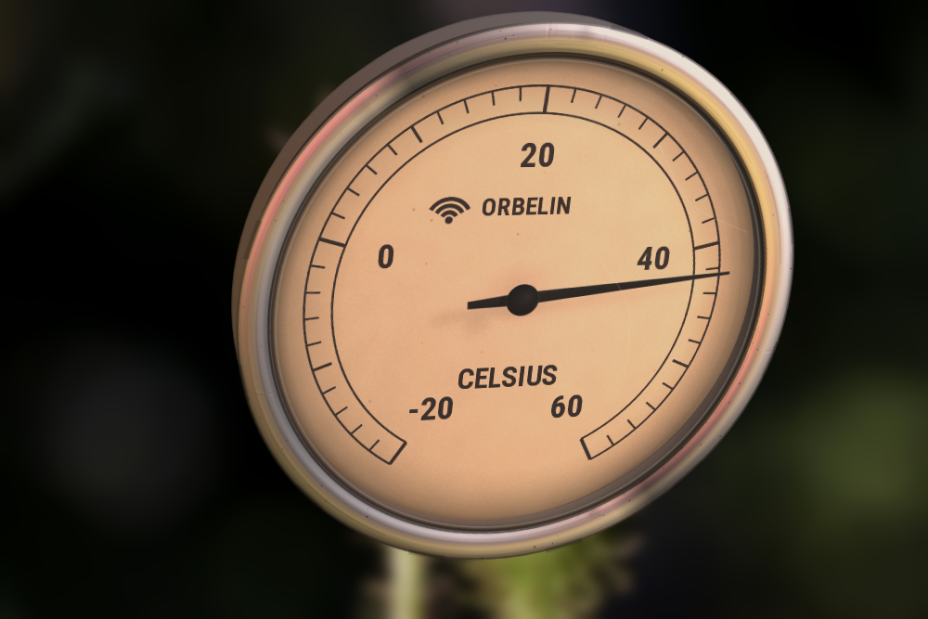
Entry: 42 °C
